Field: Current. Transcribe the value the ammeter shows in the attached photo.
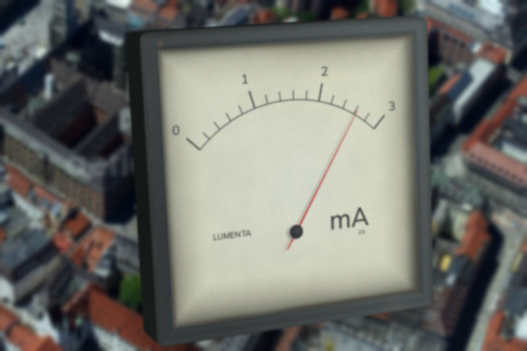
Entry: 2.6 mA
